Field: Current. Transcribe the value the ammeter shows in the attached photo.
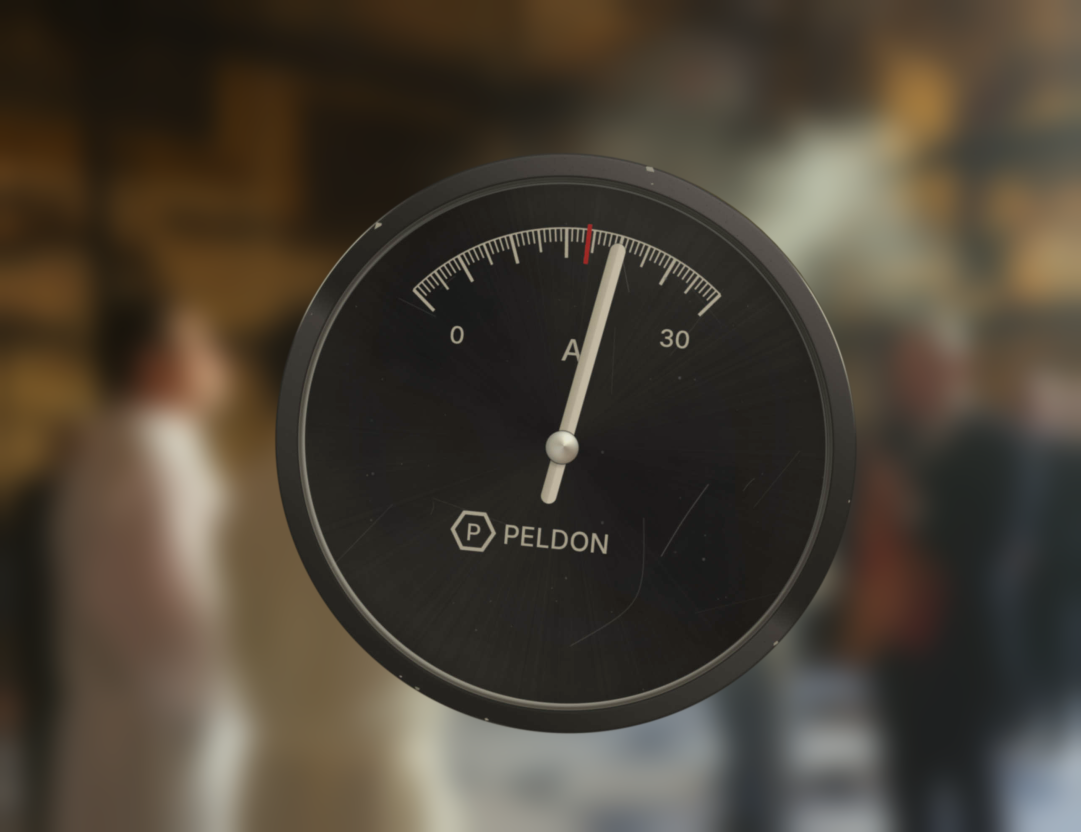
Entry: 20 A
